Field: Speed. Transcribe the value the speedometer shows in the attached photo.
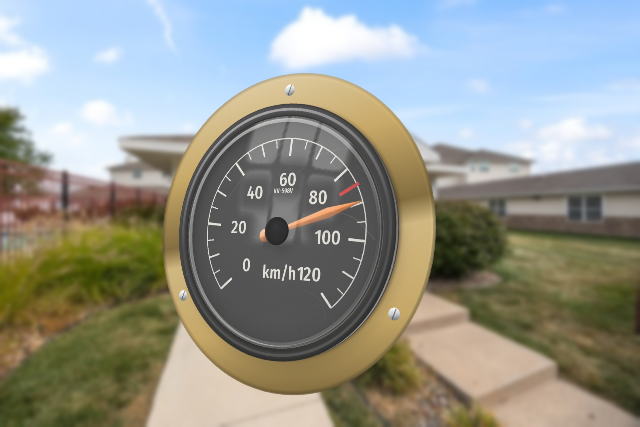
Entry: 90 km/h
